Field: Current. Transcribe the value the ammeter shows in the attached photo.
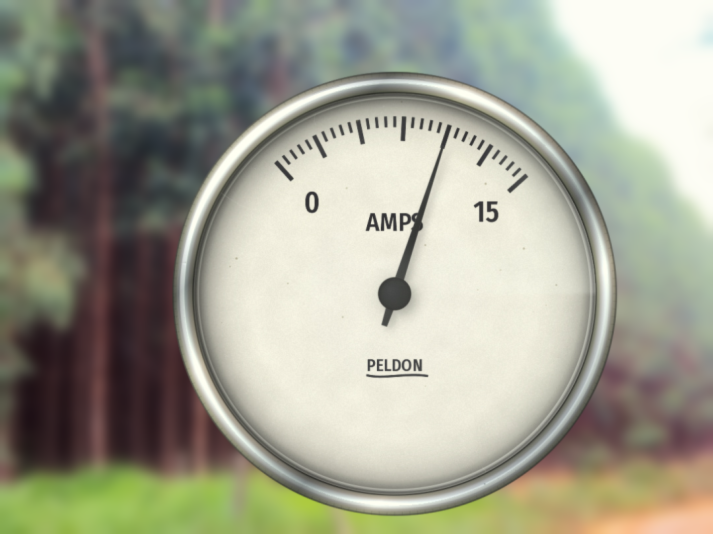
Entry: 10 A
